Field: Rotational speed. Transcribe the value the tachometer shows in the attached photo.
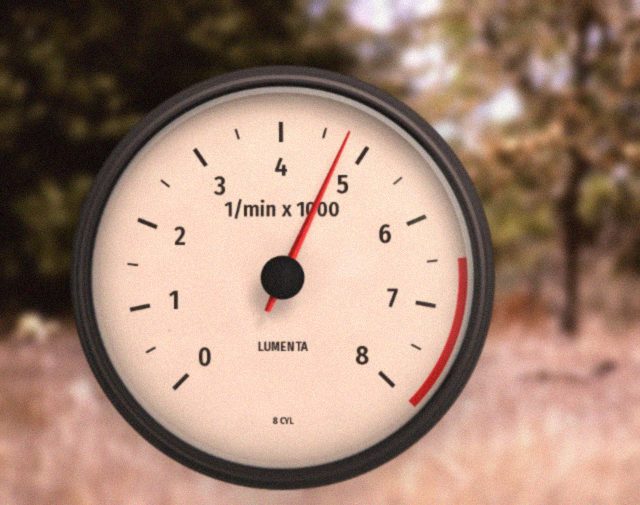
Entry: 4750 rpm
